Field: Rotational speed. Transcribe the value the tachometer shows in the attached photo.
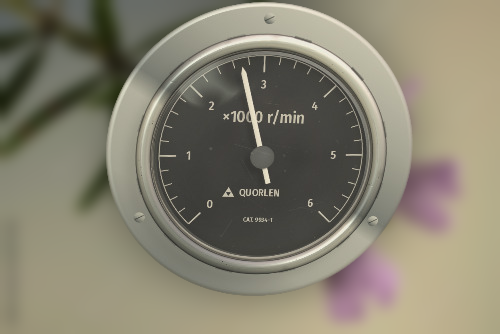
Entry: 2700 rpm
